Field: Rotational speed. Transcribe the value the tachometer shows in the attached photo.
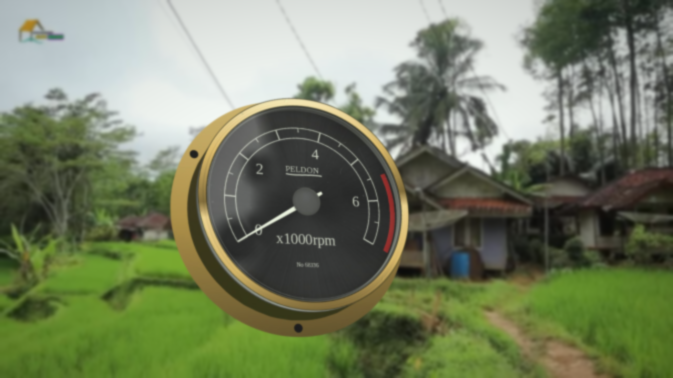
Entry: 0 rpm
